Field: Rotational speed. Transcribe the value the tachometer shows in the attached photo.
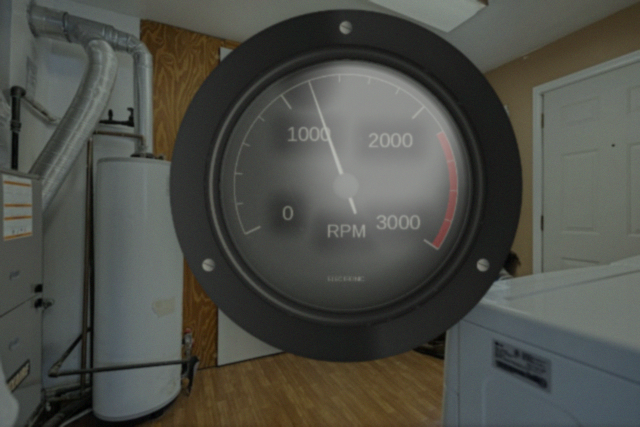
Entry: 1200 rpm
